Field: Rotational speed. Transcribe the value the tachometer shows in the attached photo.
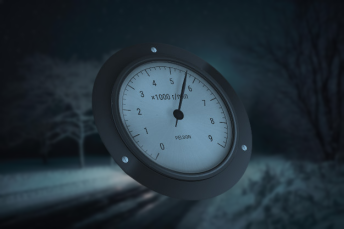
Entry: 5600 rpm
